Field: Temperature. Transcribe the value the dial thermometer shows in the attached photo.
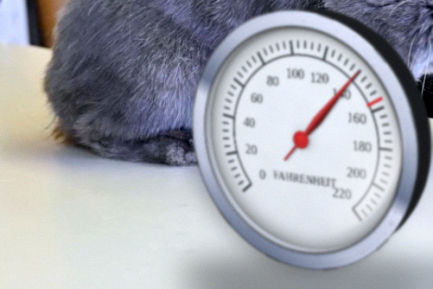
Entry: 140 °F
